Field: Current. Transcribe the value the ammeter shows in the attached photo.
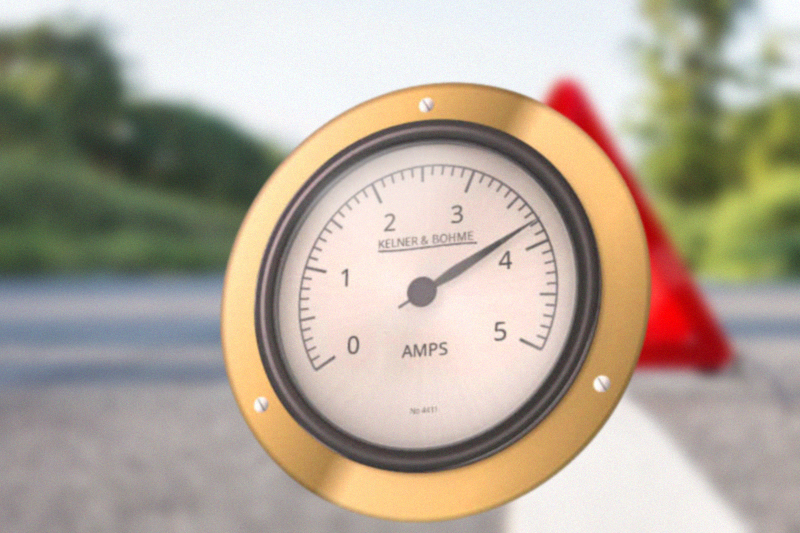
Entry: 3.8 A
